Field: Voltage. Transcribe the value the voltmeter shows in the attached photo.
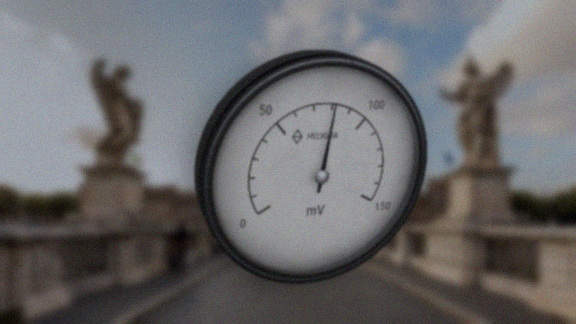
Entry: 80 mV
